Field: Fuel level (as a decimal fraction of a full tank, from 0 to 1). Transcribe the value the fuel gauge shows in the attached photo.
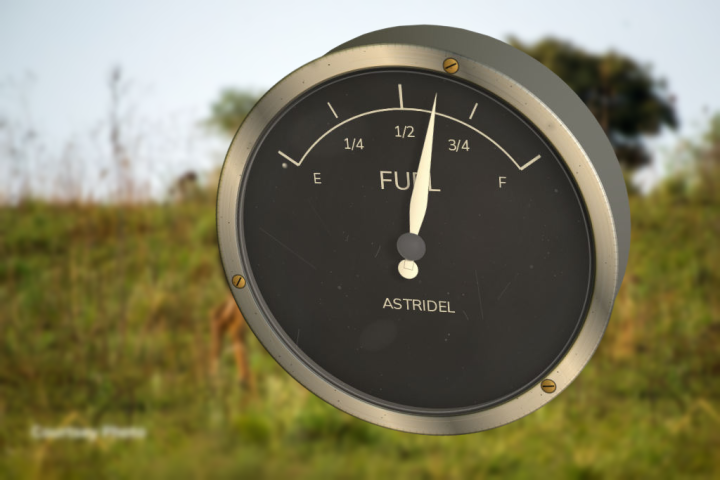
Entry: 0.625
